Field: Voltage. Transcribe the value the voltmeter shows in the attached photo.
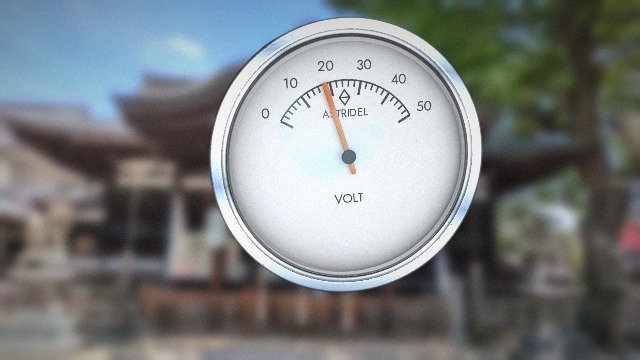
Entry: 18 V
